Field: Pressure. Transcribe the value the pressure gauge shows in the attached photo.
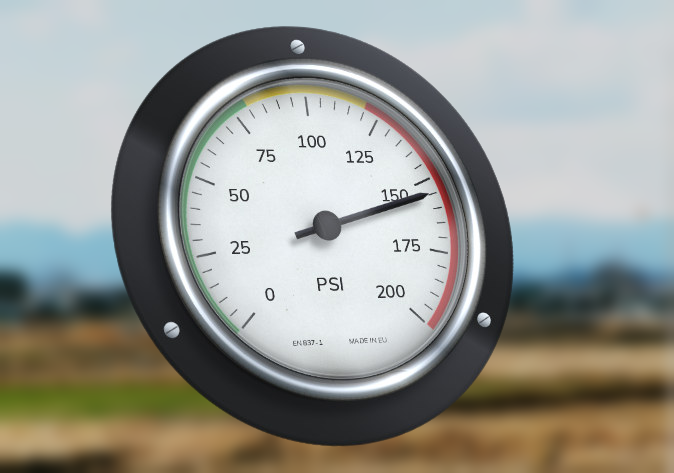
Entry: 155 psi
